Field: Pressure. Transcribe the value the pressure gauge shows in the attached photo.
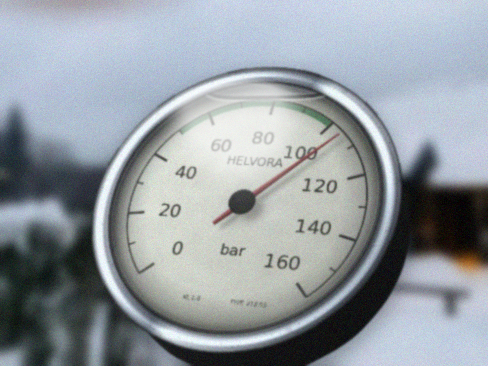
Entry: 105 bar
